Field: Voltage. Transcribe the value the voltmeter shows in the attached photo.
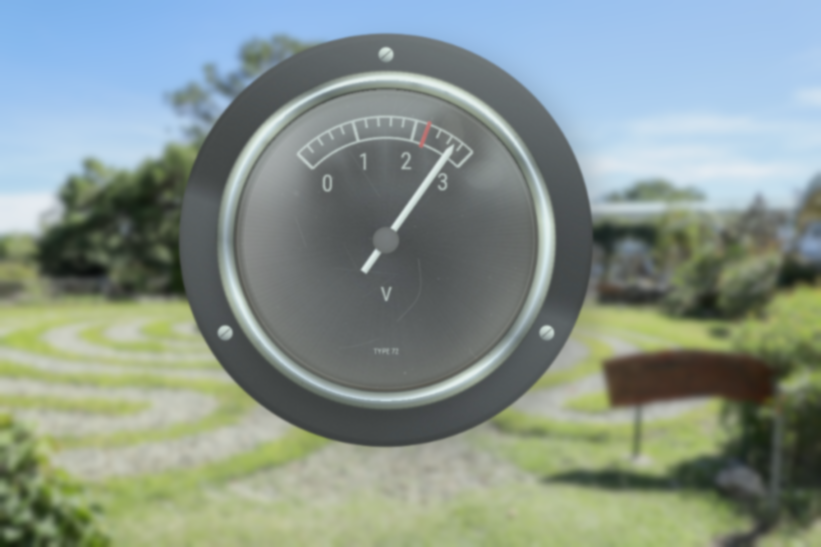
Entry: 2.7 V
